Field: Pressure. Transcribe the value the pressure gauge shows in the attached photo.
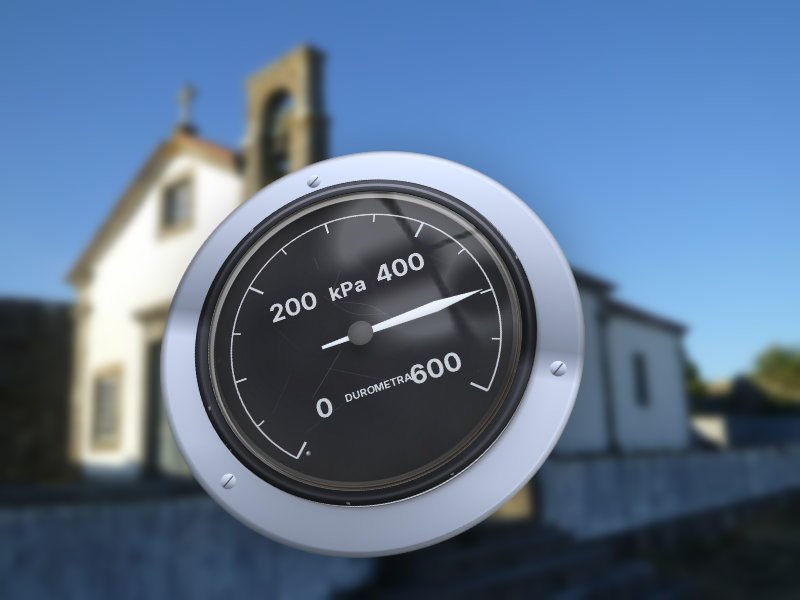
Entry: 500 kPa
